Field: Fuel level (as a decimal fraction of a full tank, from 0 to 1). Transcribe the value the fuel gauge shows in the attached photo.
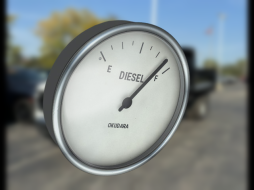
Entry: 0.875
